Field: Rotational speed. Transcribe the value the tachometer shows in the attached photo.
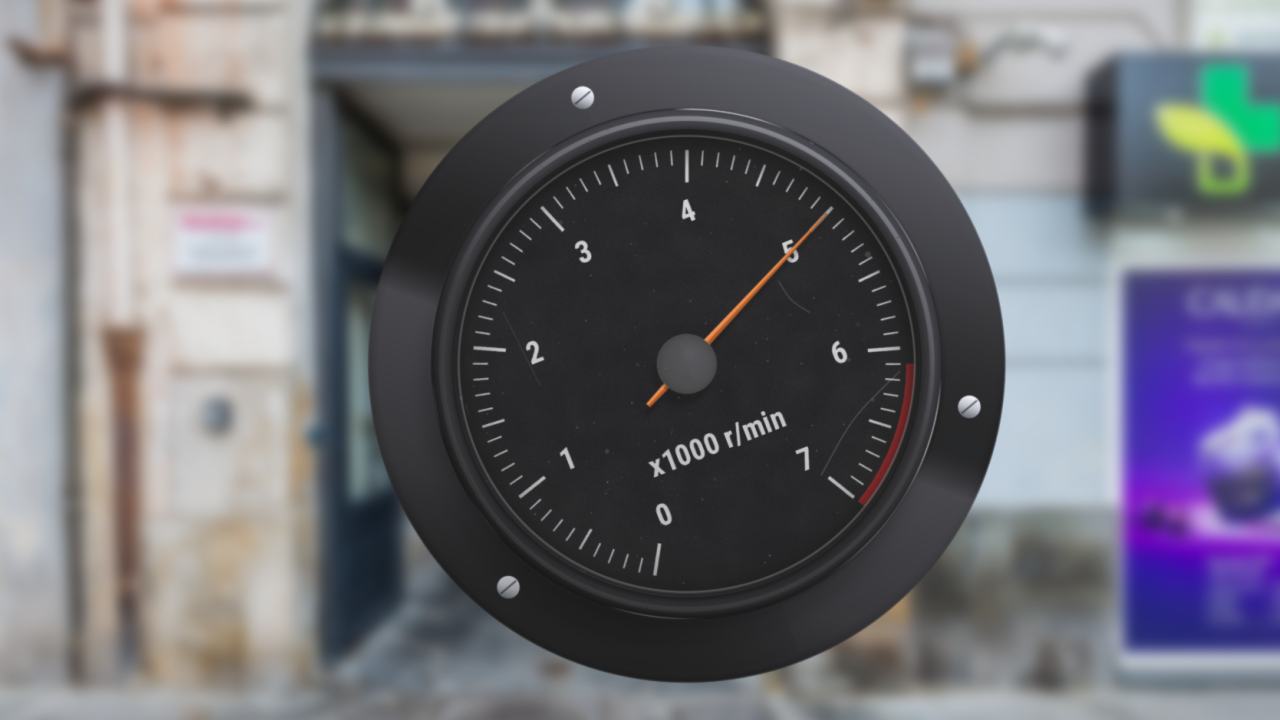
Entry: 5000 rpm
